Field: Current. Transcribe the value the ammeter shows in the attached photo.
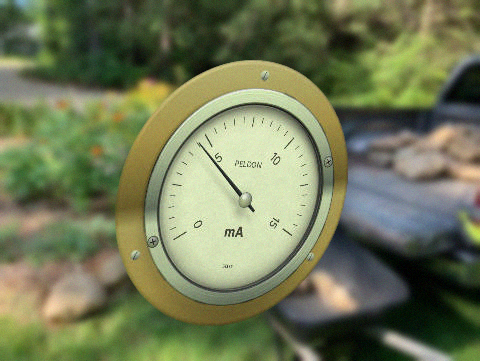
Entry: 4.5 mA
